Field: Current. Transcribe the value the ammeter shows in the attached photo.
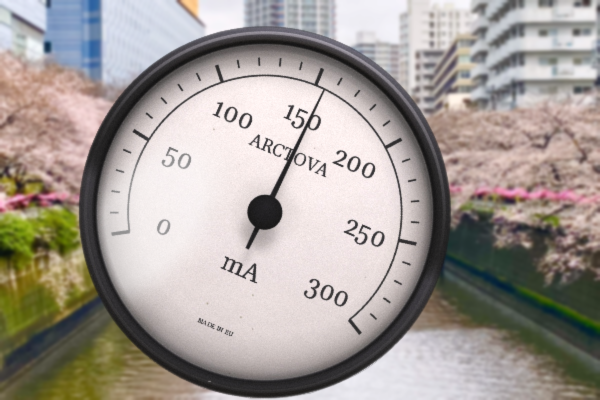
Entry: 155 mA
